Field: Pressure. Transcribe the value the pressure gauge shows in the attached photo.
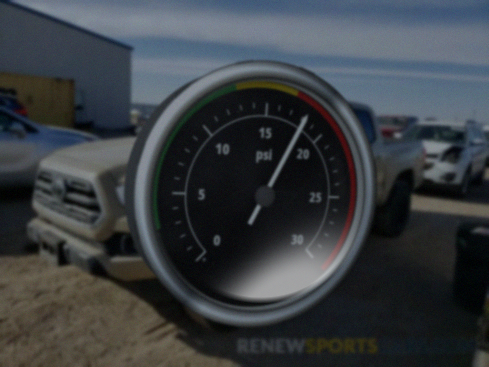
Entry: 18 psi
